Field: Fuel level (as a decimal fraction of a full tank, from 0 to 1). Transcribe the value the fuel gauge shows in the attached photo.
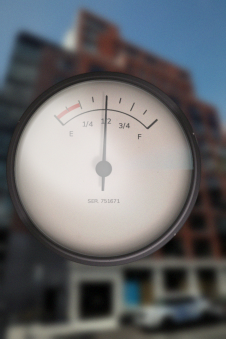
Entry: 0.5
